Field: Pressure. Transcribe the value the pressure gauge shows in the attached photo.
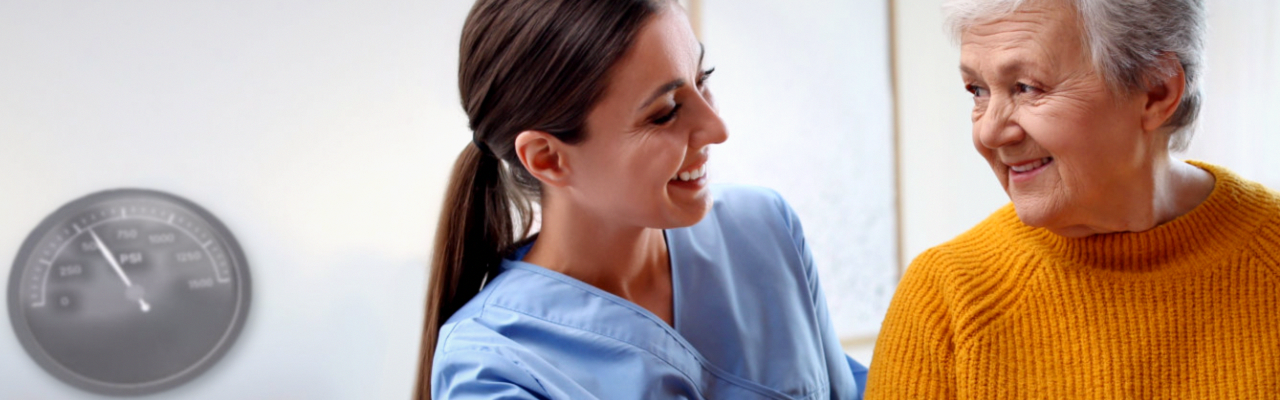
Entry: 550 psi
